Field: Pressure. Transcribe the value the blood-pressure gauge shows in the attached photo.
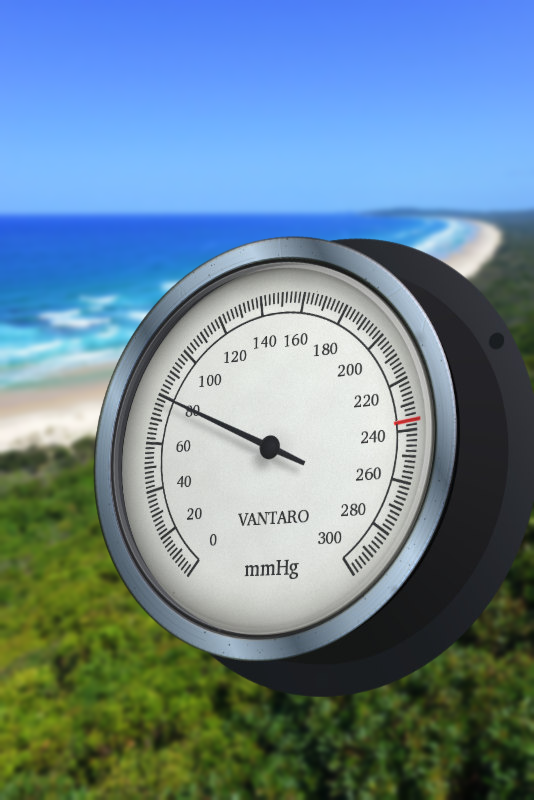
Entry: 80 mmHg
